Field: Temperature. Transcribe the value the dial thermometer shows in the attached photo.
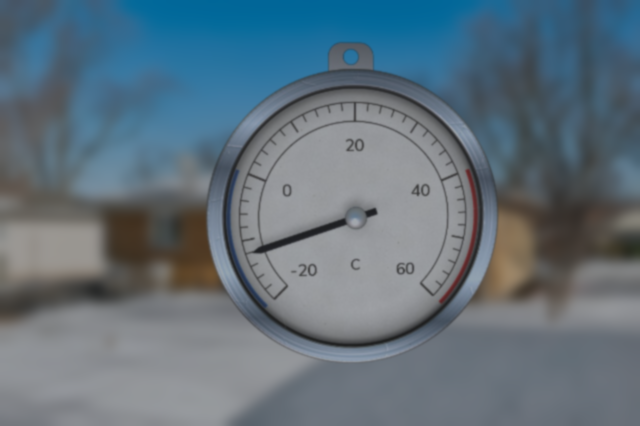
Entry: -12 °C
